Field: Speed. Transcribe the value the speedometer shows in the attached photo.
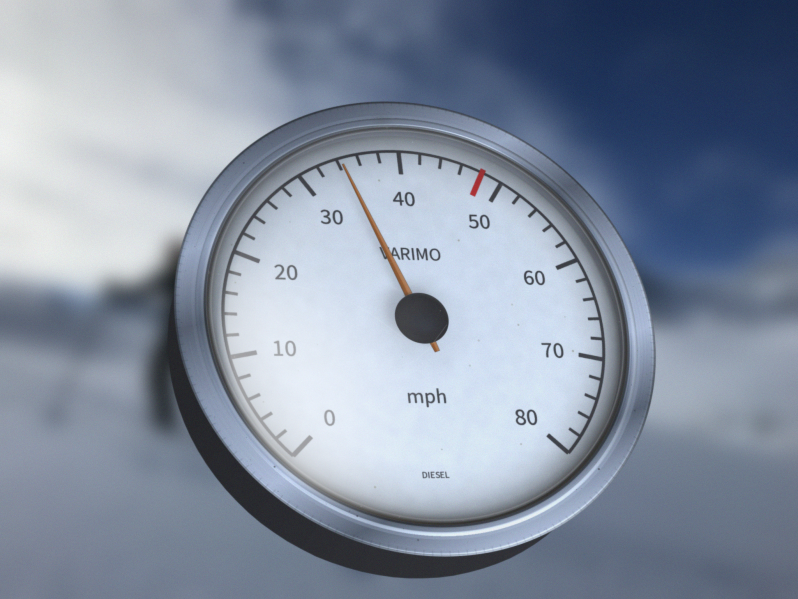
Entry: 34 mph
